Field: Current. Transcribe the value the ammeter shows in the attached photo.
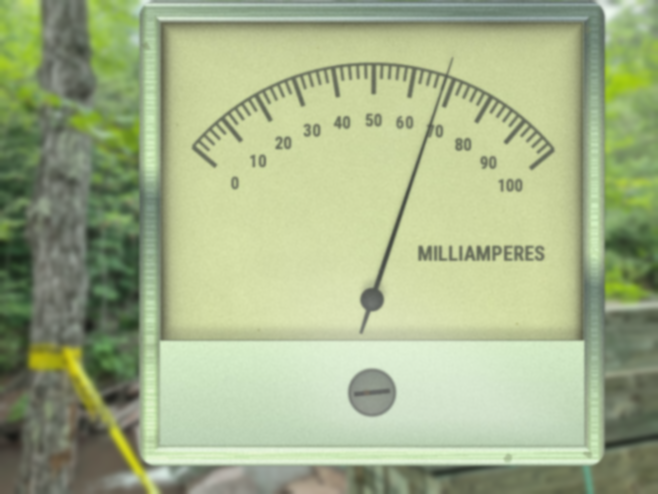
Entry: 68 mA
